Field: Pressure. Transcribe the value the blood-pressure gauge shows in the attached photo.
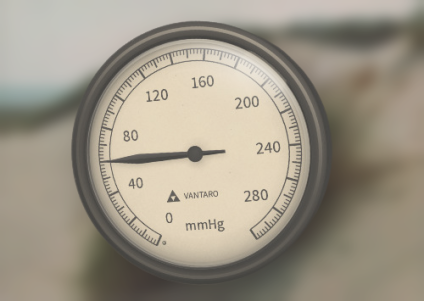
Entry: 60 mmHg
